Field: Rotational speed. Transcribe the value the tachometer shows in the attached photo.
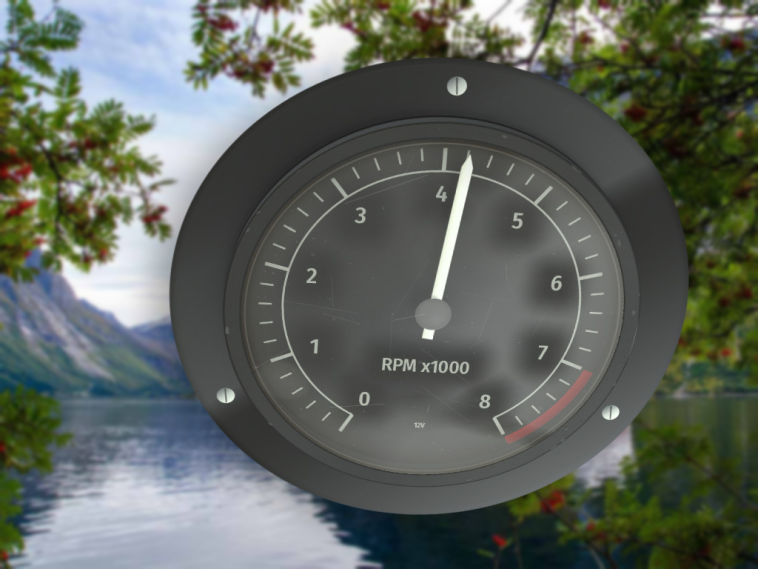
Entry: 4200 rpm
